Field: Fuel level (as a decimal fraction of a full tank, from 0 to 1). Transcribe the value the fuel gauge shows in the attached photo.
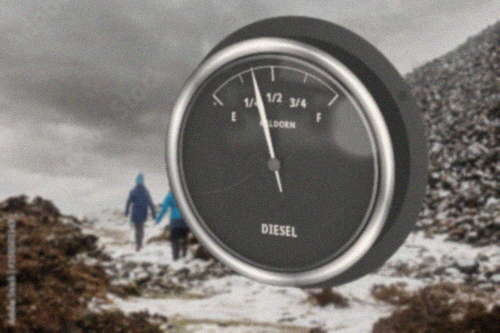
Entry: 0.375
